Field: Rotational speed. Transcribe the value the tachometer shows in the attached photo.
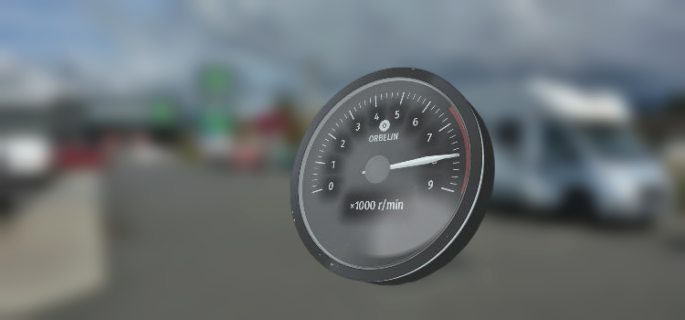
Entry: 8000 rpm
